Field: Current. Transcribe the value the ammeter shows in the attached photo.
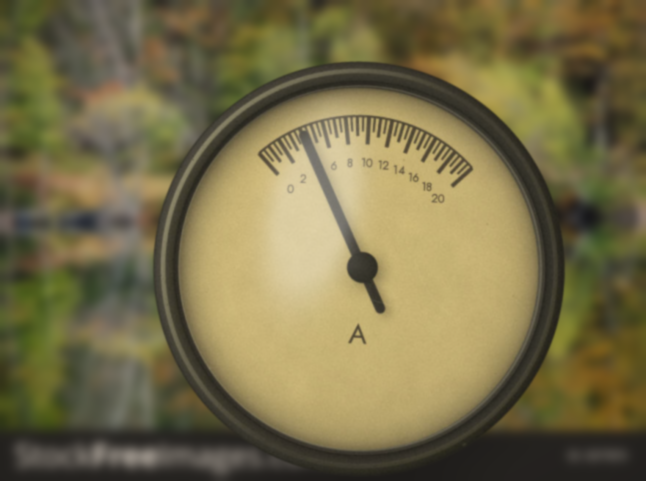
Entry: 4 A
